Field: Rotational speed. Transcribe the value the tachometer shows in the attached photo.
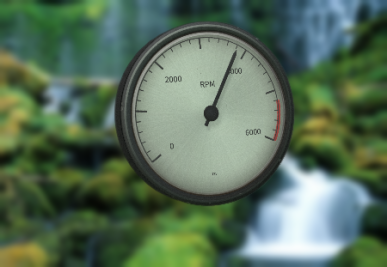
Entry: 3800 rpm
